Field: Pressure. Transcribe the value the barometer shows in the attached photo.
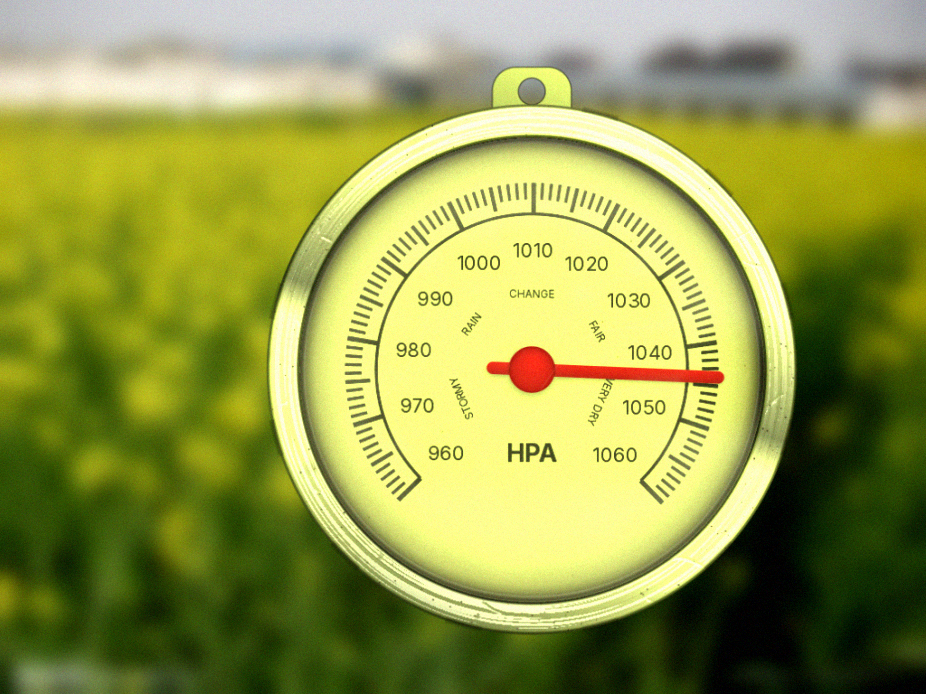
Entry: 1044 hPa
